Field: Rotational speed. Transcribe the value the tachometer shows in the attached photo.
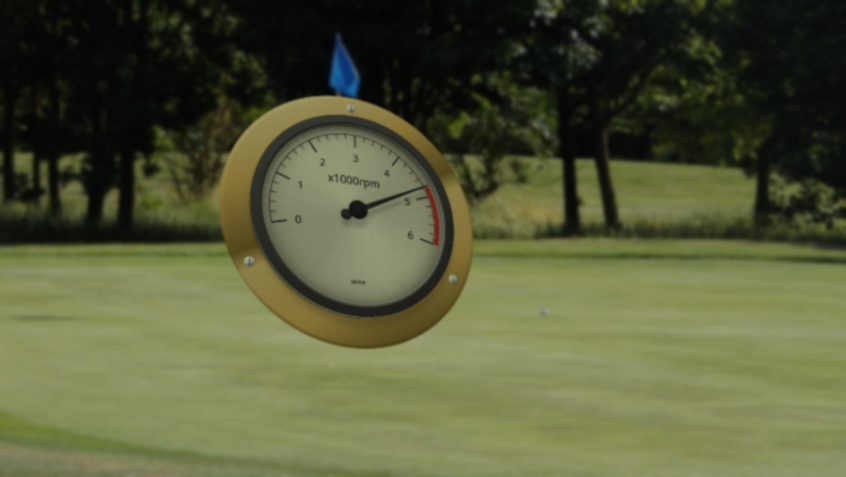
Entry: 4800 rpm
